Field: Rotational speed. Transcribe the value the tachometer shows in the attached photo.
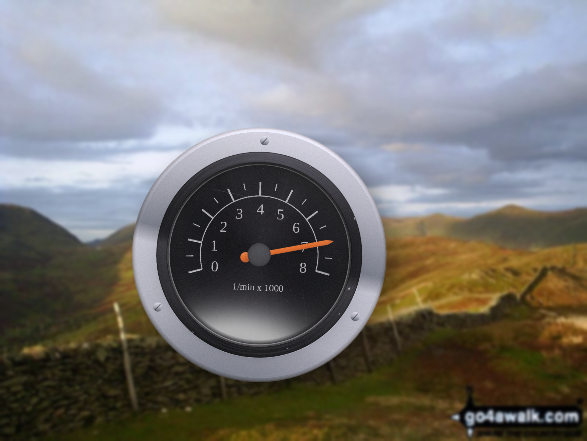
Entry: 7000 rpm
